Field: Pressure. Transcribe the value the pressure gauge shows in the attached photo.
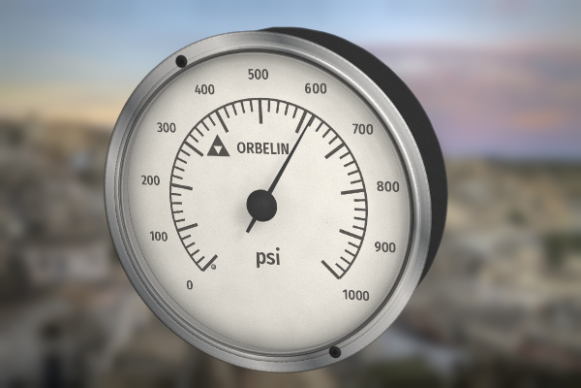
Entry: 620 psi
